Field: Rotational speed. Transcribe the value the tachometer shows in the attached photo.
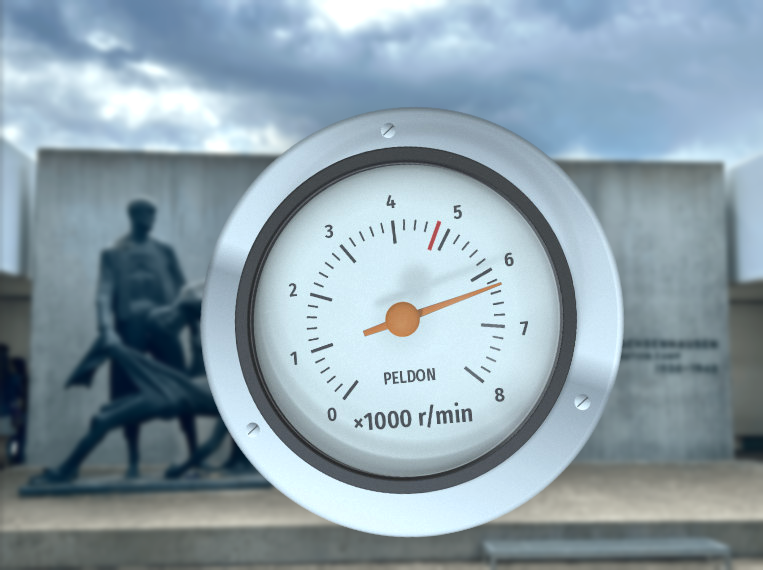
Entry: 6300 rpm
